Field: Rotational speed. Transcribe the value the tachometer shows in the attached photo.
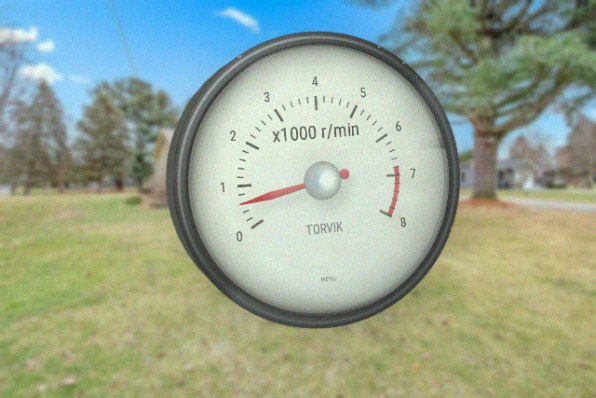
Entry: 600 rpm
